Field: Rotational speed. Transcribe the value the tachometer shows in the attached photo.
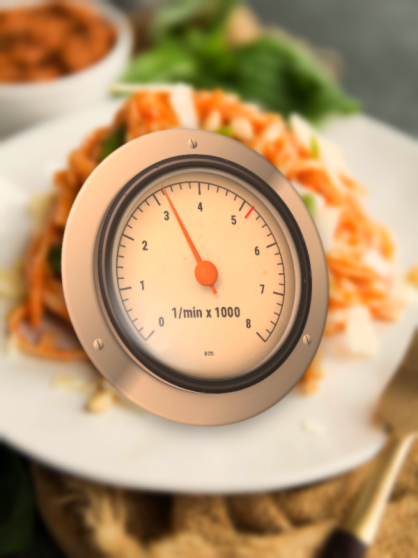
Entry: 3200 rpm
